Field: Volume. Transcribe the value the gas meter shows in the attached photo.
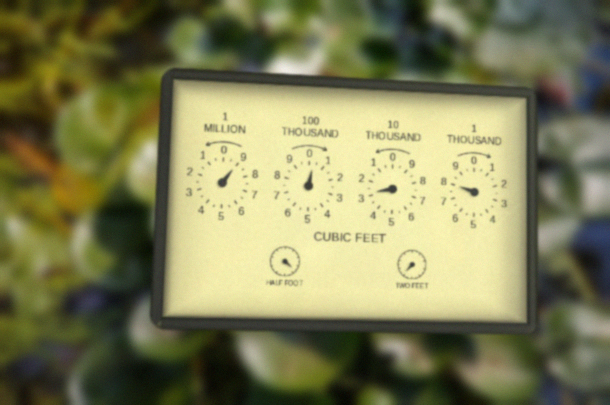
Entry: 902800 ft³
